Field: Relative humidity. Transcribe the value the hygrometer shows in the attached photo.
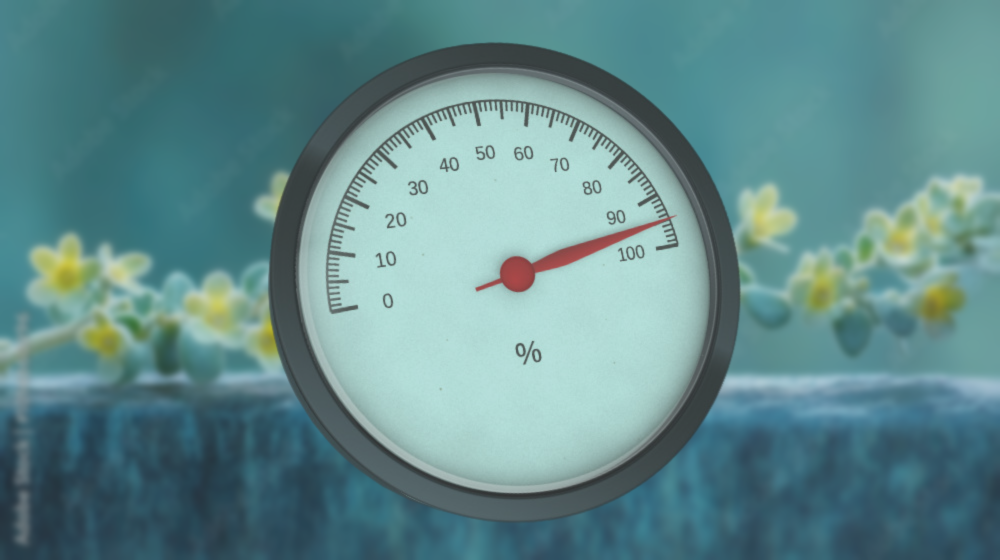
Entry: 95 %
